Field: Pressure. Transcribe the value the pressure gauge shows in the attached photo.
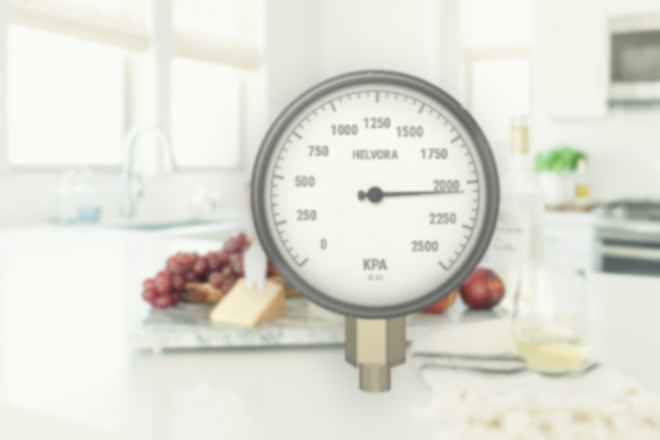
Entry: 2050 kPa
